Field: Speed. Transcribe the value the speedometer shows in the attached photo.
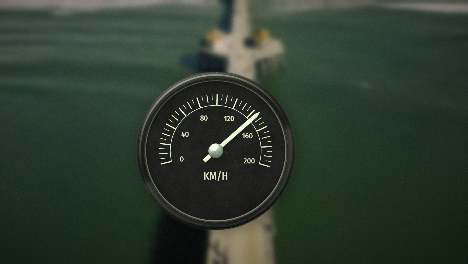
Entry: 145 km/h
